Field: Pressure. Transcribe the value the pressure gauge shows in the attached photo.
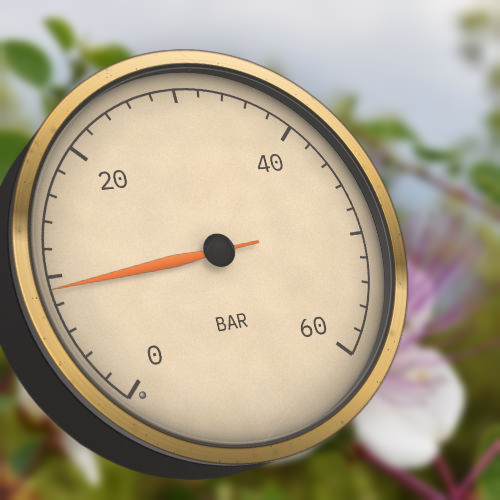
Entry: 9 bar
